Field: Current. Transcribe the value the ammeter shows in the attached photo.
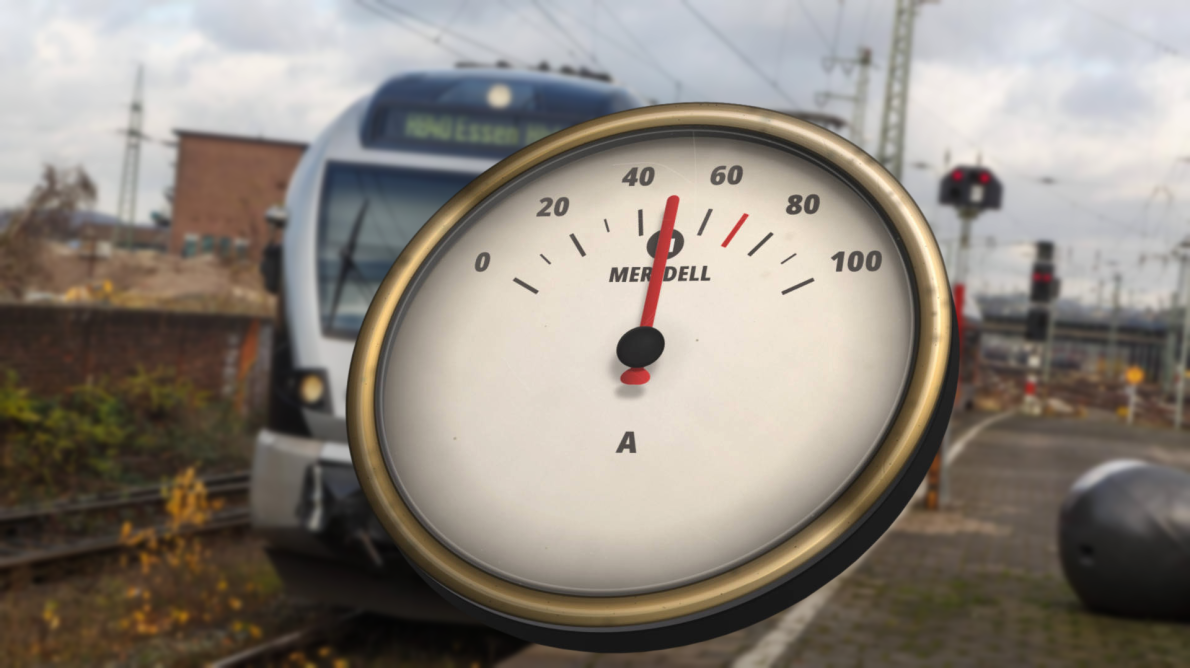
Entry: 50 A
